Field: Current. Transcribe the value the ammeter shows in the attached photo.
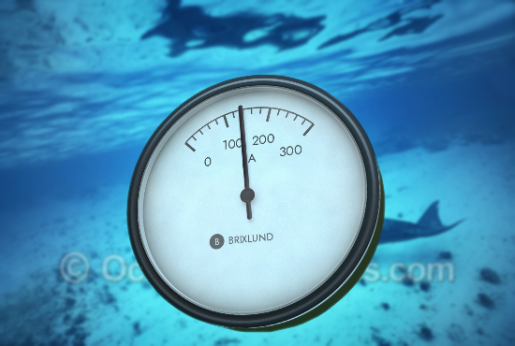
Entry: 140 µA
